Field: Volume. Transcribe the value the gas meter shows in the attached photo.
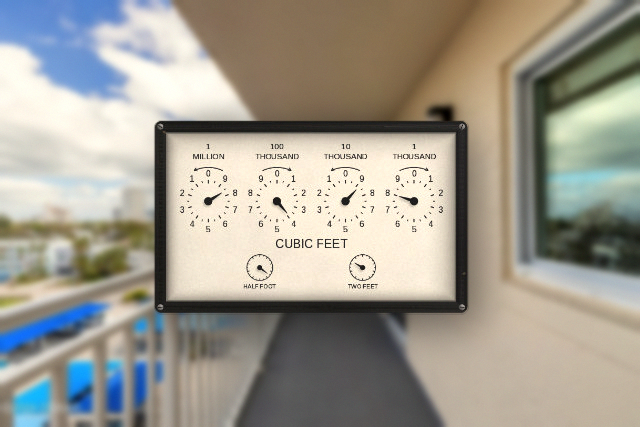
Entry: 838800 ft³
